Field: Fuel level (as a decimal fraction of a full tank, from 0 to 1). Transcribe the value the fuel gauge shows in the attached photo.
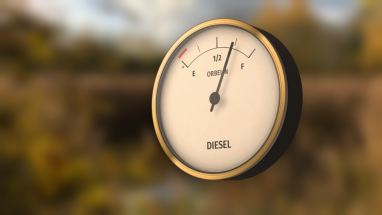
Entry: 0.75
